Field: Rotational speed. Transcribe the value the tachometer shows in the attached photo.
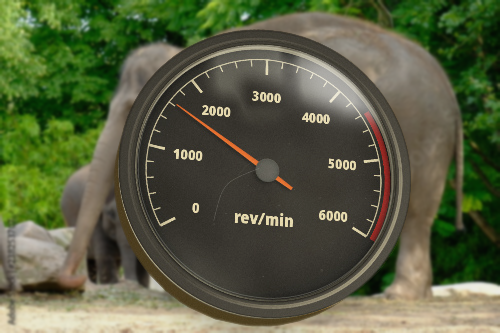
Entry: 1600 rpm
